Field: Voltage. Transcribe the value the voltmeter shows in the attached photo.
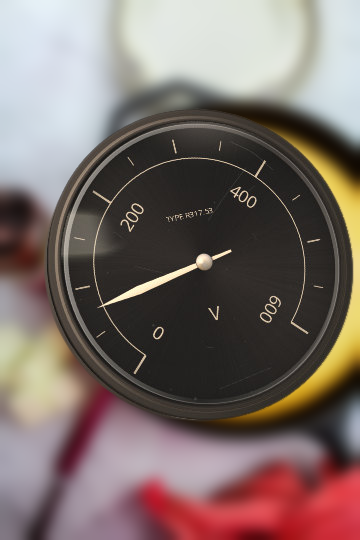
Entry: 75 V
